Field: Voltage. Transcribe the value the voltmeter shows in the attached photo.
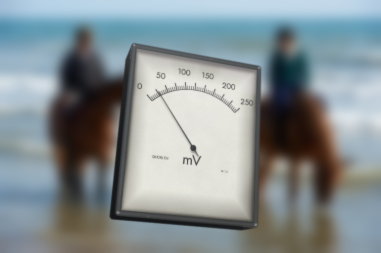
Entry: 25 mV
